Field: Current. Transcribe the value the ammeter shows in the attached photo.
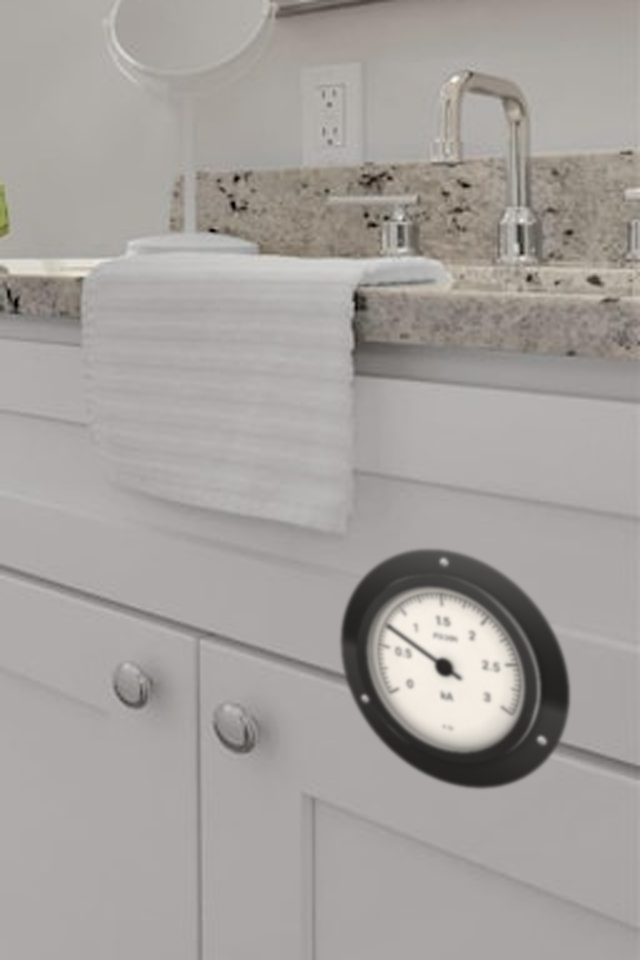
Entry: 0.75 kA
